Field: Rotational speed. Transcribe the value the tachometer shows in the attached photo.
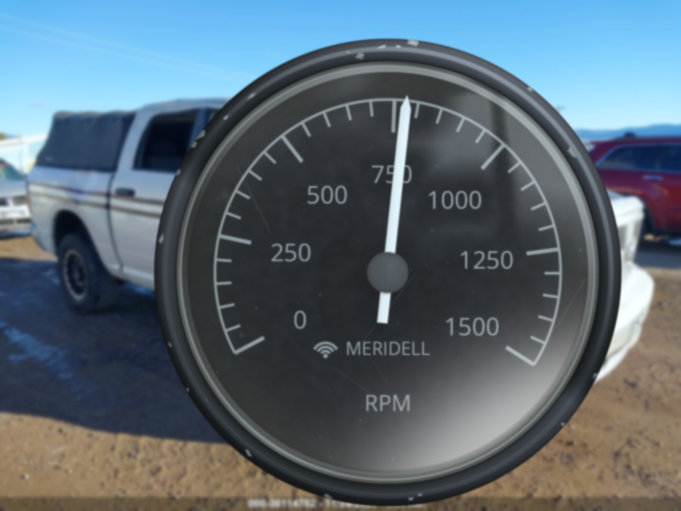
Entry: 775 rpm
